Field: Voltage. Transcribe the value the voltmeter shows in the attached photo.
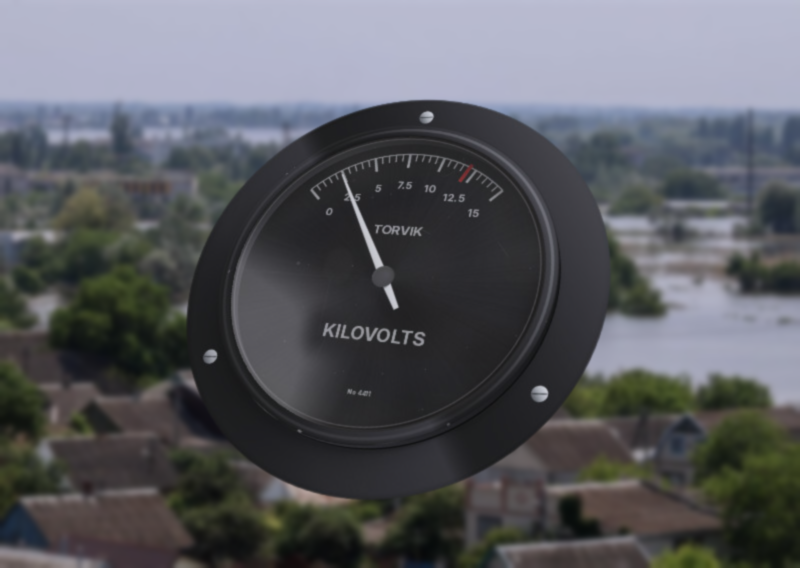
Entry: 2.5 kV
